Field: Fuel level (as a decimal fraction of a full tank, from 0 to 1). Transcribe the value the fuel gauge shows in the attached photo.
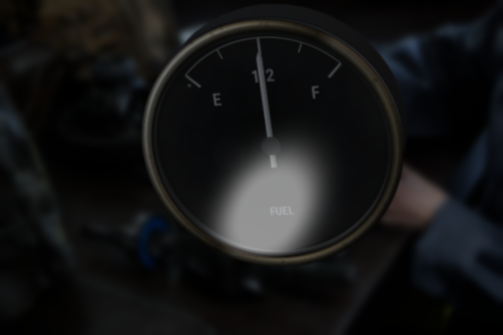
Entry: 0.5
